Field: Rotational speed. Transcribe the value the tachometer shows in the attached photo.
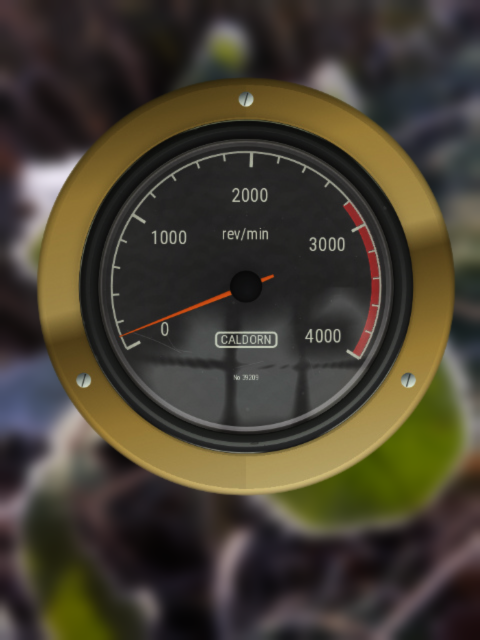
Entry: 100 rpm
